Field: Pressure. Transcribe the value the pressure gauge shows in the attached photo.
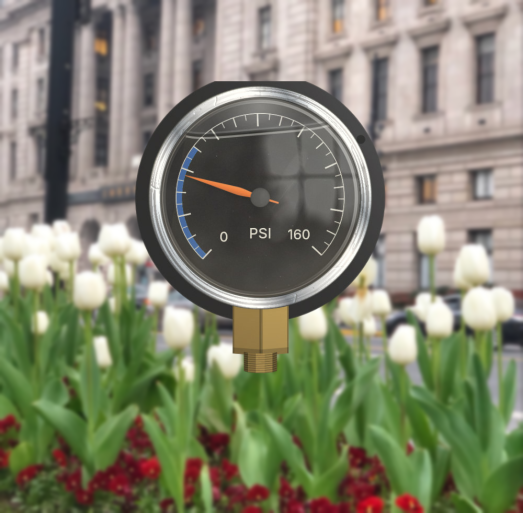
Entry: 37.5 psi
